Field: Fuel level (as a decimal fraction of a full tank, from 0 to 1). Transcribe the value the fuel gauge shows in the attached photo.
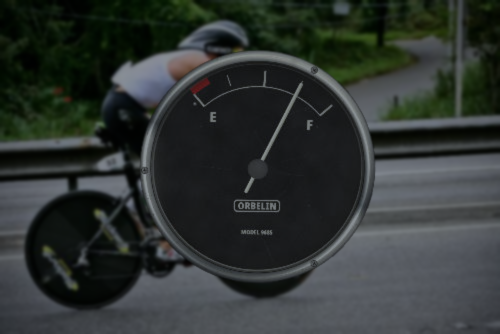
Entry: 0.75
